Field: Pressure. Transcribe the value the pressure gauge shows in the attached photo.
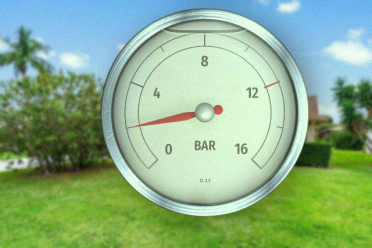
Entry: 2 bar
